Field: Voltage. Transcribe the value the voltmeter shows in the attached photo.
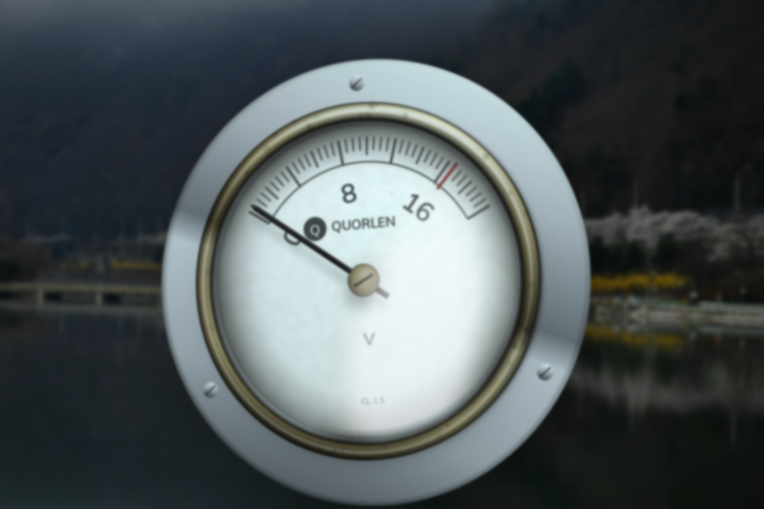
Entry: 0.5 V
